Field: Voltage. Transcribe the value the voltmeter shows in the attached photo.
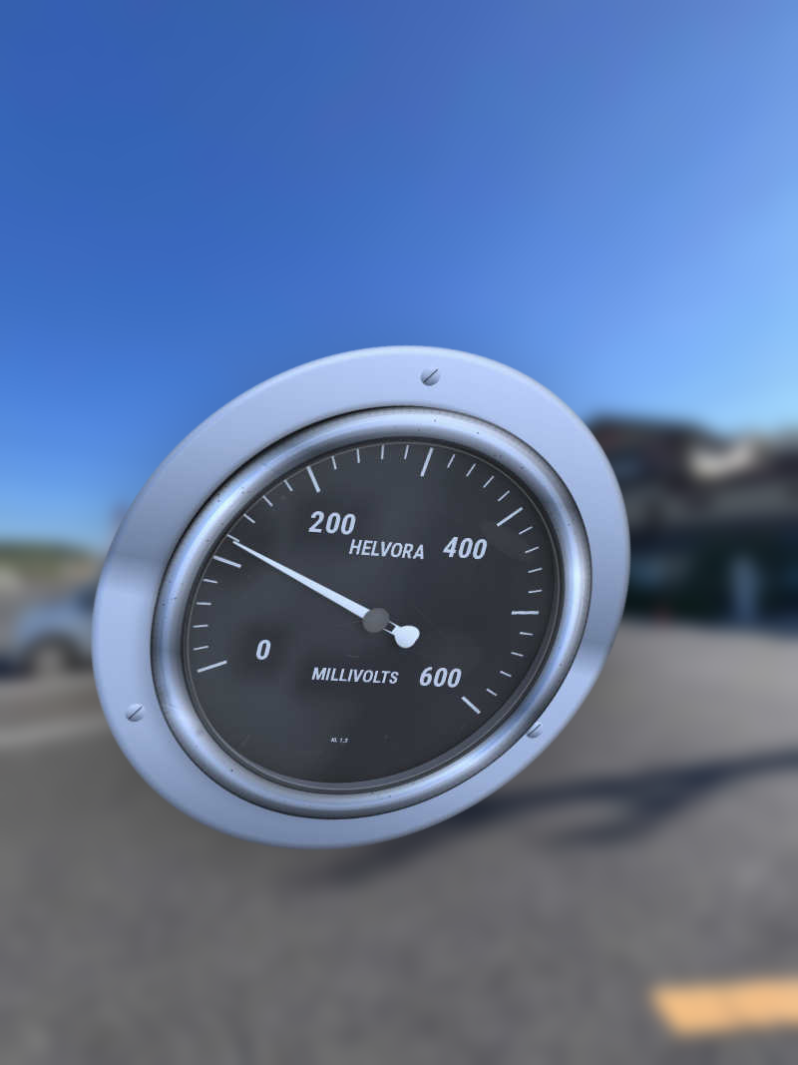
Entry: 120 mV
